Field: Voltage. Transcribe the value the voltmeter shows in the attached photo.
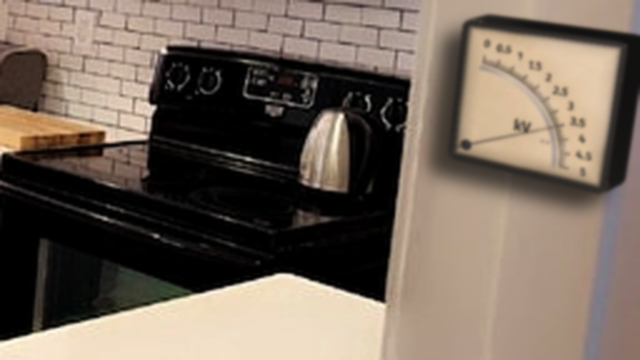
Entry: 3.5 kV
